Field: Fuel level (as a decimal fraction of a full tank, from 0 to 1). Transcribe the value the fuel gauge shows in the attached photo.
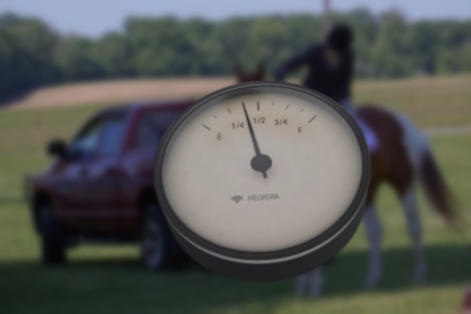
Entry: 0.375
